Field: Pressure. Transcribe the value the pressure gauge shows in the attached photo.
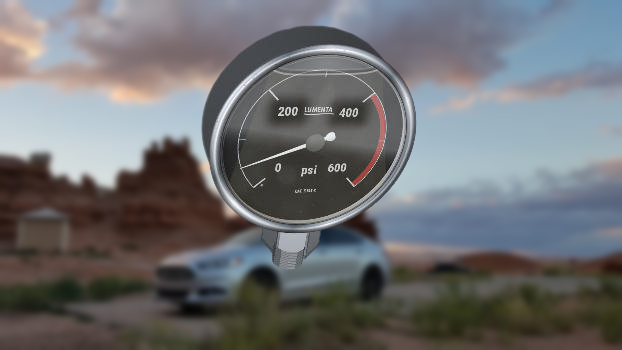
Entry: 50 psi
